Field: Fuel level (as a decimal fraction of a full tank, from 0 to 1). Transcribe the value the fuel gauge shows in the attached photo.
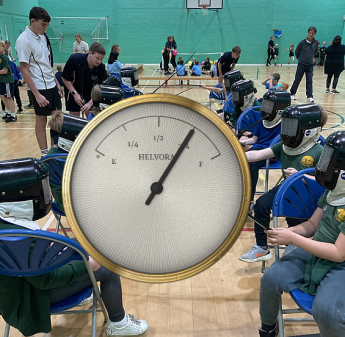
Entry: 0.75
